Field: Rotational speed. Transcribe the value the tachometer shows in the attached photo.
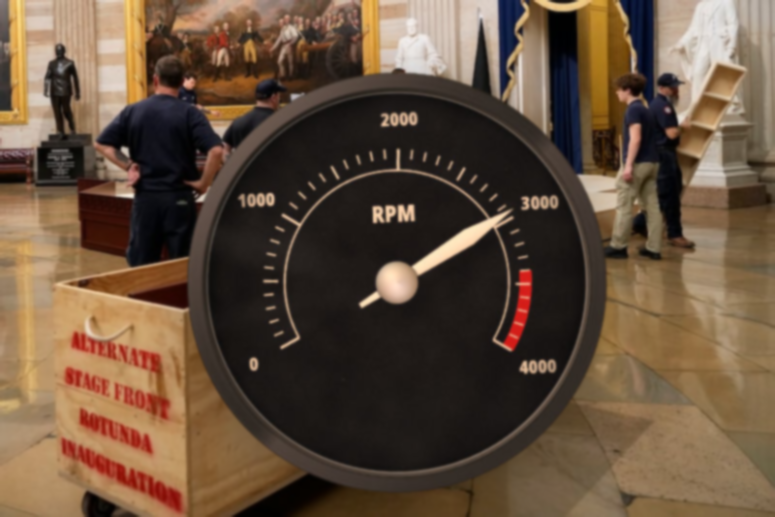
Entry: 2950 rpm
